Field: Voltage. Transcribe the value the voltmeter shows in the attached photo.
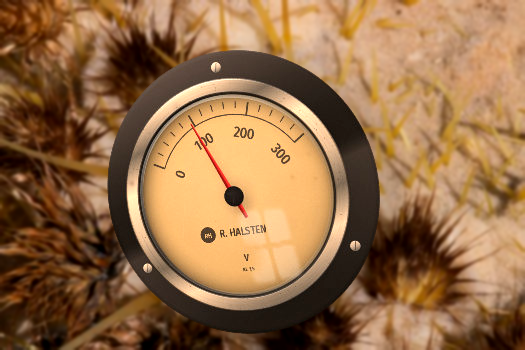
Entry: 100 V
